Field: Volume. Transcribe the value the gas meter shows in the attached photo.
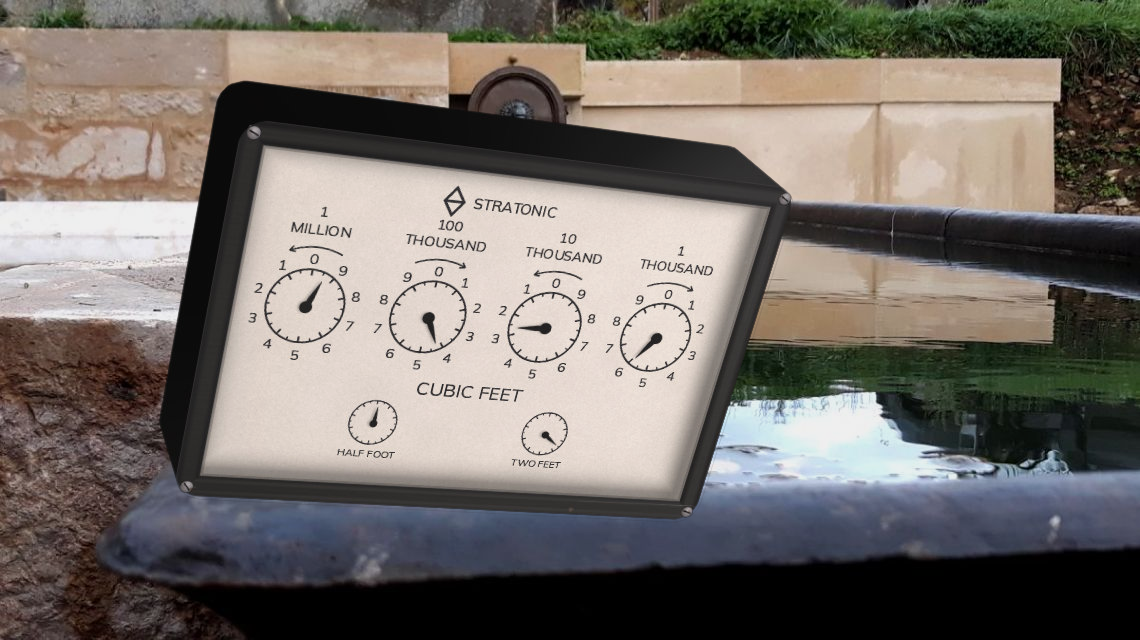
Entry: 942600 ft³
